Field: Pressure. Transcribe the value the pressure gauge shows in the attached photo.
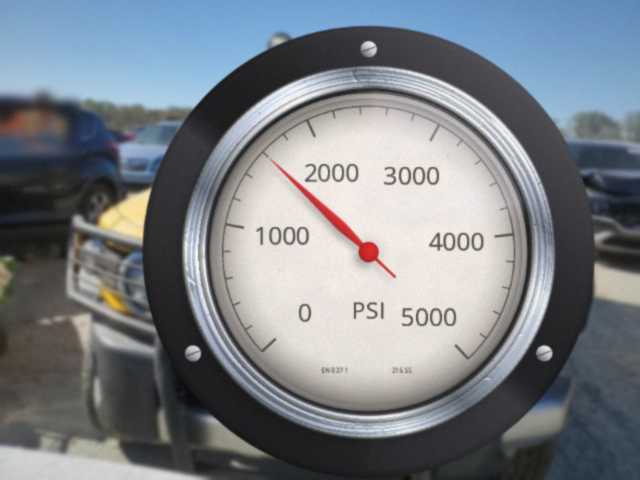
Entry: 1600 psi
